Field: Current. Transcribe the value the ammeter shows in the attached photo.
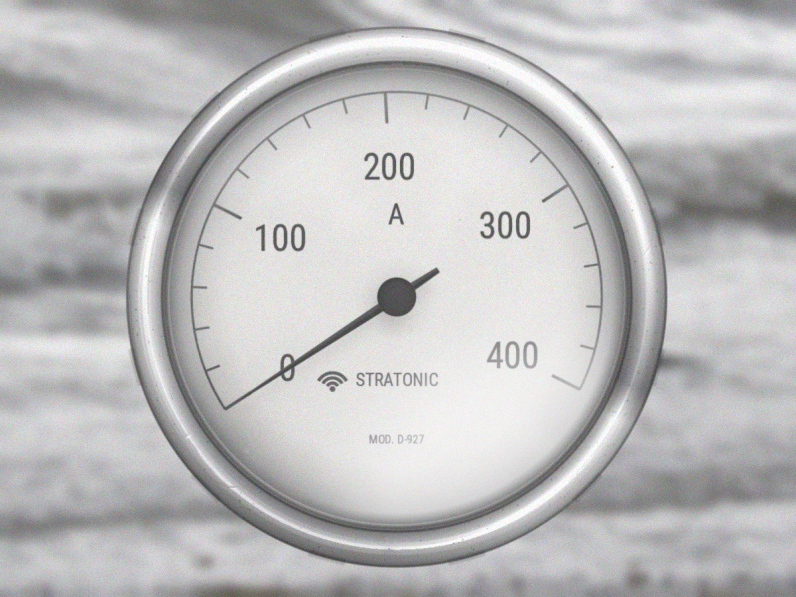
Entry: 0 A
